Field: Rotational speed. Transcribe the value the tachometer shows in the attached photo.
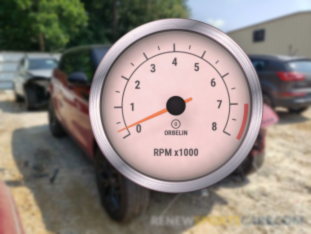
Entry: 250 rpm
